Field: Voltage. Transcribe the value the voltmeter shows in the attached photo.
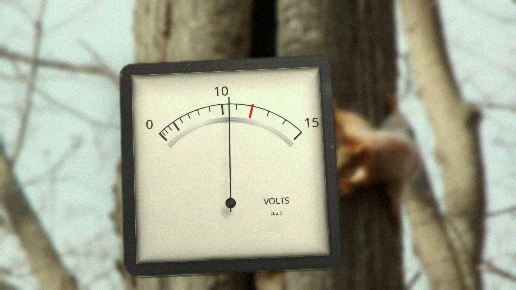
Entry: 10.5 V
